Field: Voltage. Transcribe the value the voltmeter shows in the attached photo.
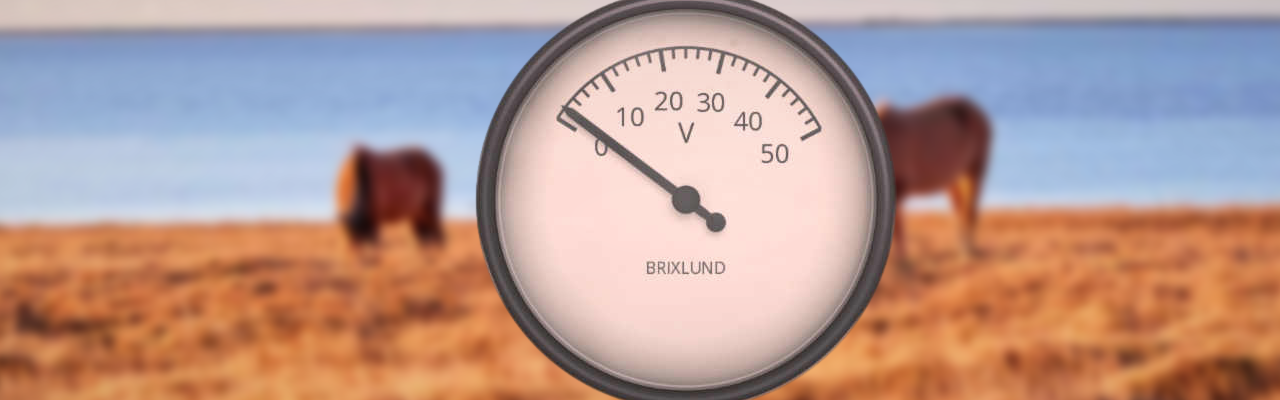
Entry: 2 V
